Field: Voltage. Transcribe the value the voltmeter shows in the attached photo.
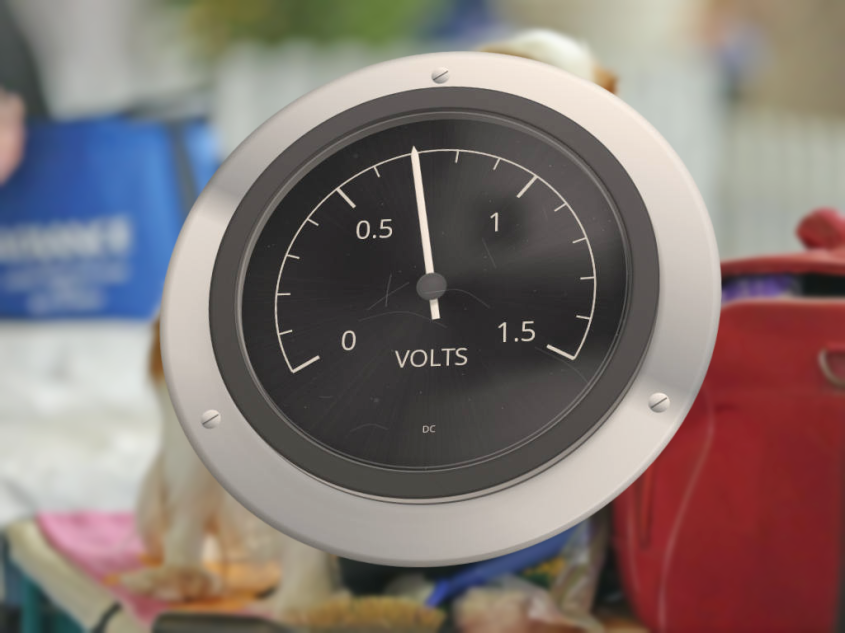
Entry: 0.7 V
